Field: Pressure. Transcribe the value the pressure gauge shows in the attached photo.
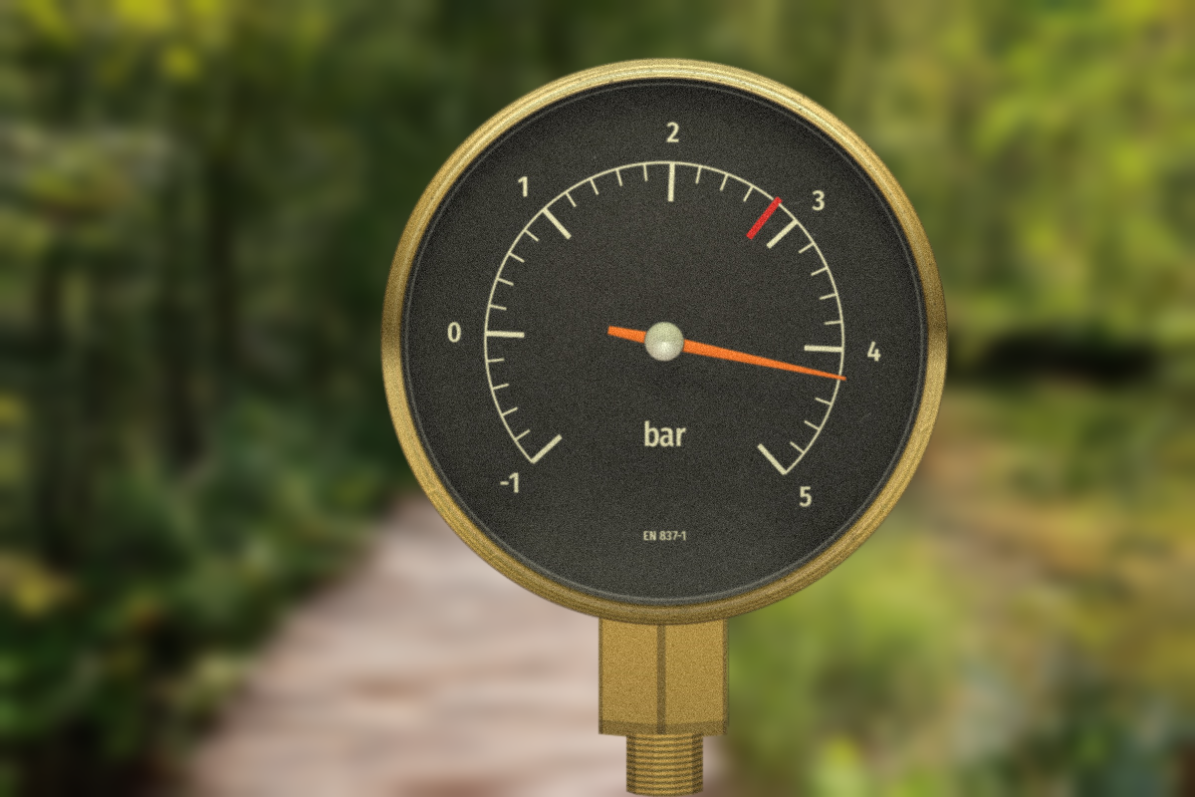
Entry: 4.2 bar
